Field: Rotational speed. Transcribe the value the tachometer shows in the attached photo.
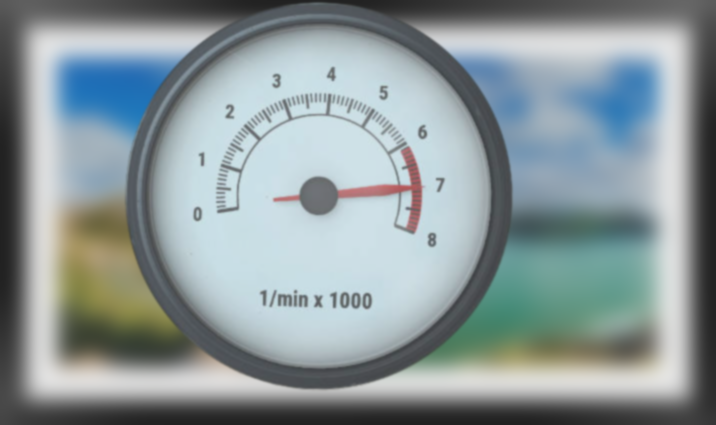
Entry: 7000 rpm
